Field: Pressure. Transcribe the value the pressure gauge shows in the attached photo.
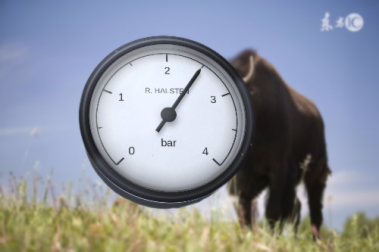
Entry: 2.5 bar
